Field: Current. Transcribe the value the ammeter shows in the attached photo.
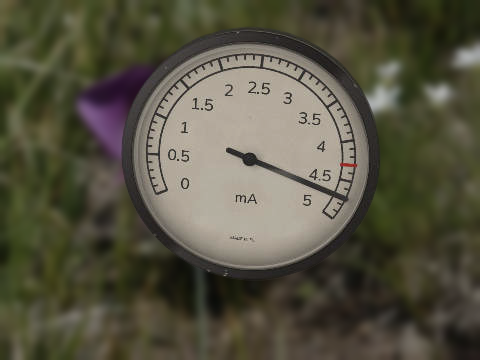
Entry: 4.7 mA
